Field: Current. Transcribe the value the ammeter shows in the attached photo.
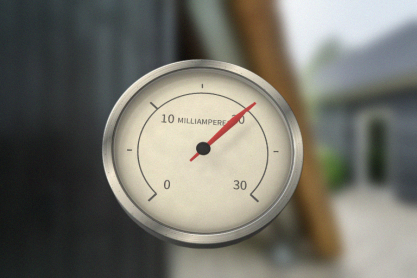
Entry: 20 mA
